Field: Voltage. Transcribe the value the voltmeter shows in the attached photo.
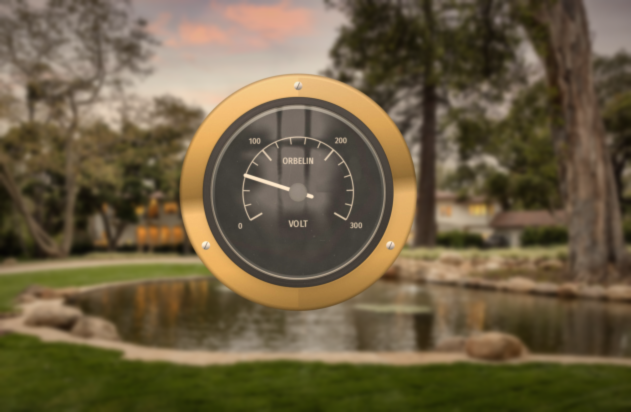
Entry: 60 V
